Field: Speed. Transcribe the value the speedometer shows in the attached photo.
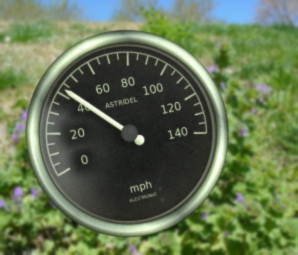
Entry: 42.5 mph
